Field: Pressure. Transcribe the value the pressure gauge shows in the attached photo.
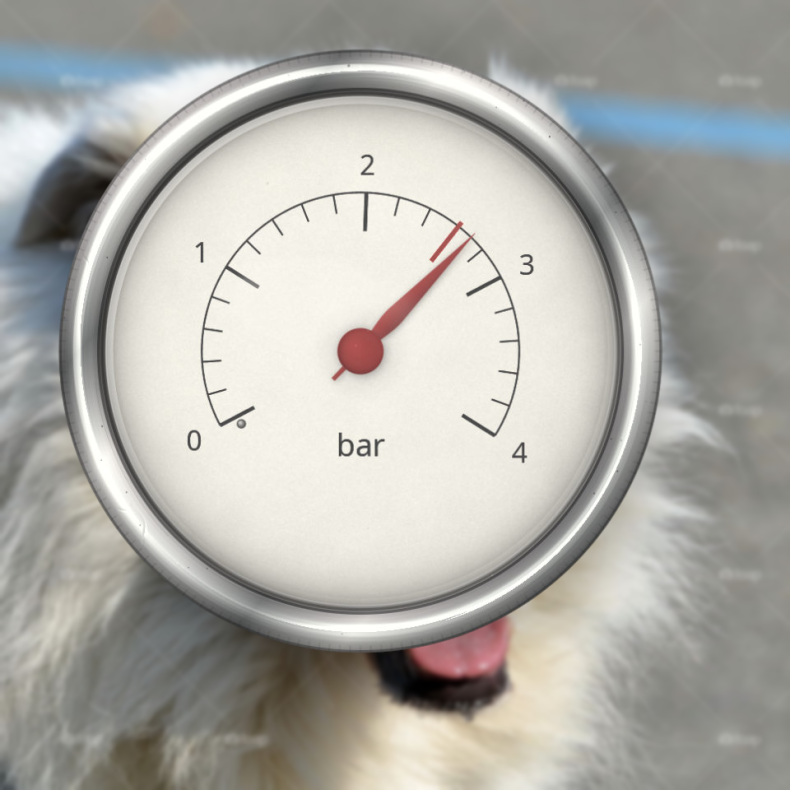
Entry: 2.7 bar
